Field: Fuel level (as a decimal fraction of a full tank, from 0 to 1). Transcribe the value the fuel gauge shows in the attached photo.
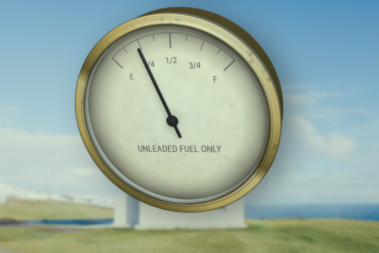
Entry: 0.25
